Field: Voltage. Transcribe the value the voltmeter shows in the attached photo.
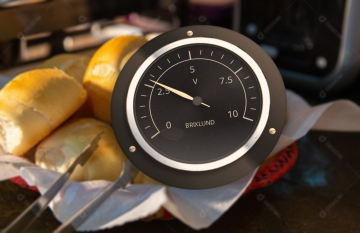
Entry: 2.75 V
